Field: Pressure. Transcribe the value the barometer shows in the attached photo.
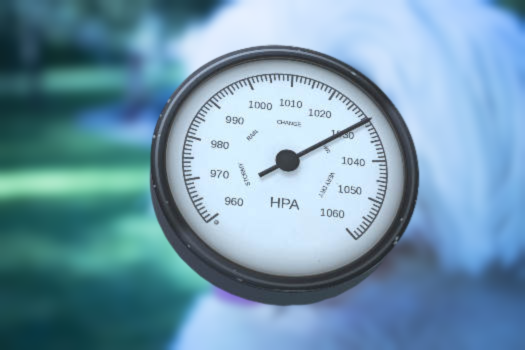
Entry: 1030 hPa
